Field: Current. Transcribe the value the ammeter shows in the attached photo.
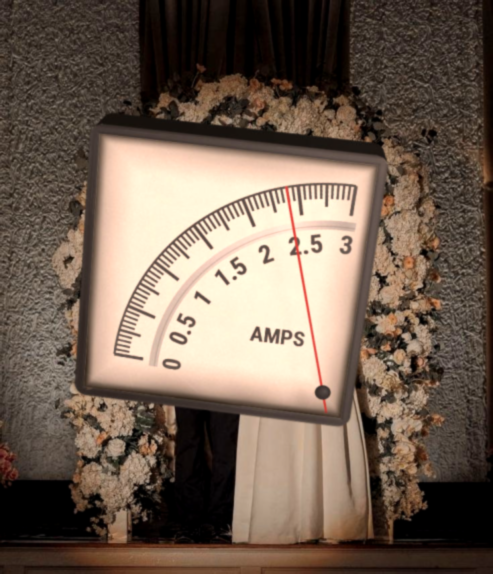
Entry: 2.4 A
